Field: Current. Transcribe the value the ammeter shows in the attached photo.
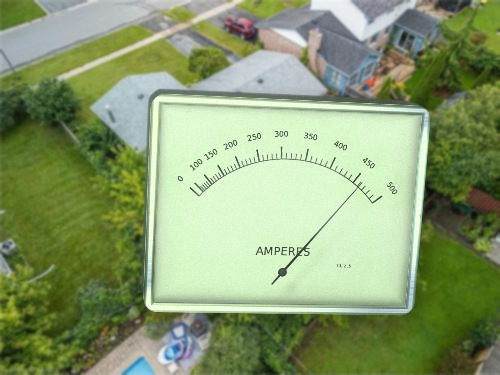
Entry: 460 A
